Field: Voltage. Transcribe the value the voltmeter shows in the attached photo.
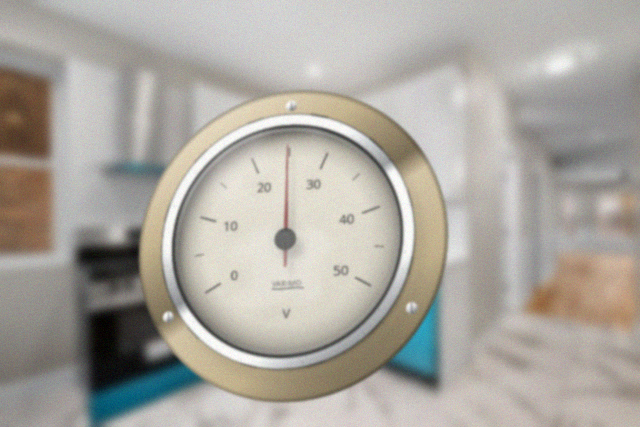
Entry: 25 V
